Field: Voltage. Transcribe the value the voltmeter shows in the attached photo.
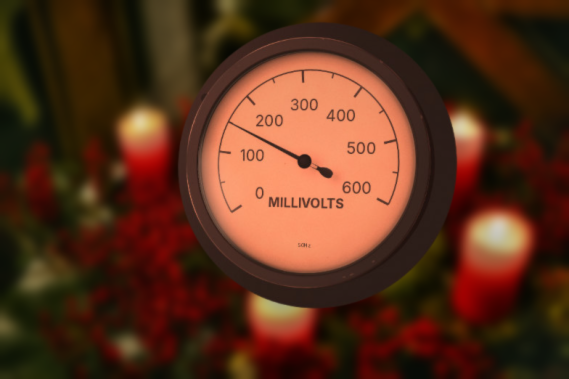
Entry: 150 mV
